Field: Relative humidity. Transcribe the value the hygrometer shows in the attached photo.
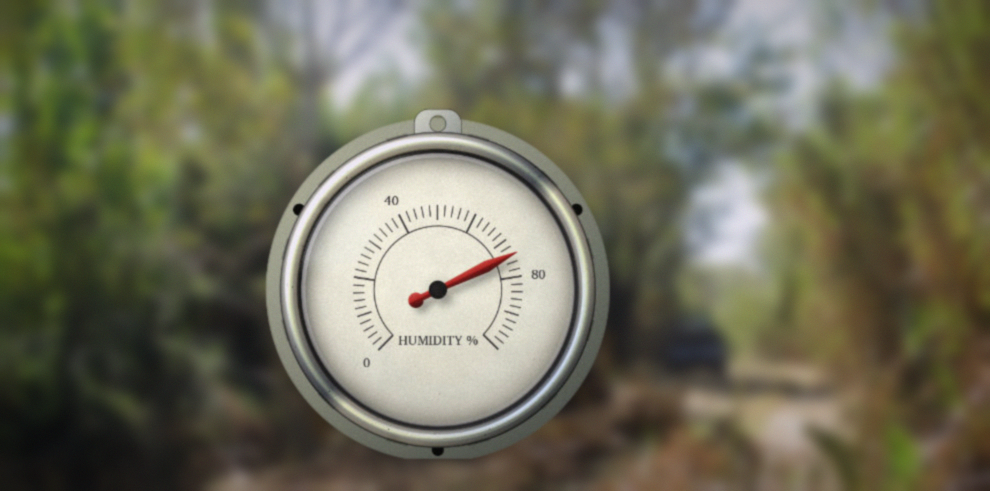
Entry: 74 %
